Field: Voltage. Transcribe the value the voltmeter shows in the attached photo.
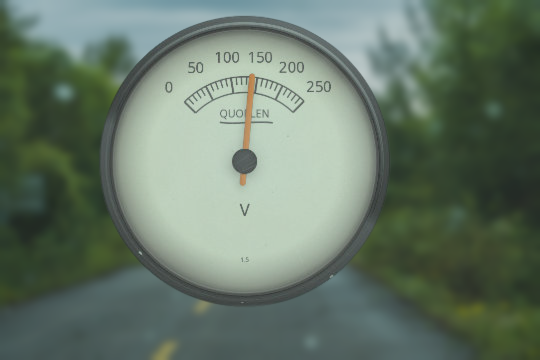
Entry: 140 V
